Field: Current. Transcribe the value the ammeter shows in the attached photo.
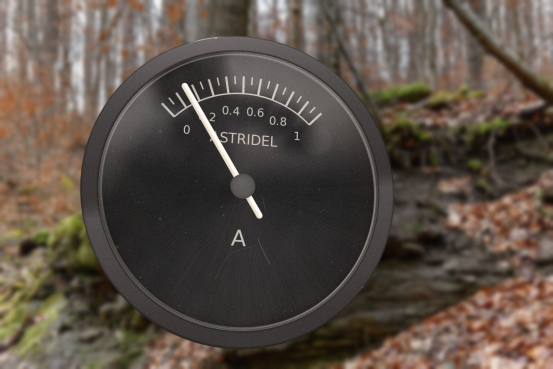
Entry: 0.15 A
